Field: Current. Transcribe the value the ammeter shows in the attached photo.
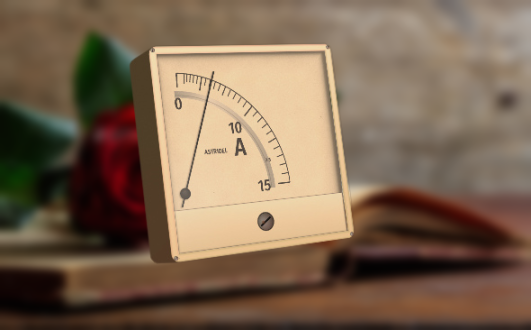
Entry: 6 A
